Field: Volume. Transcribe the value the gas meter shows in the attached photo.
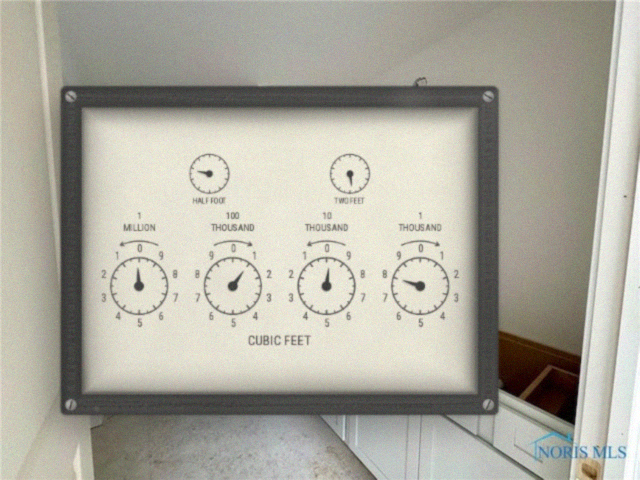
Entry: 9800 ft³
